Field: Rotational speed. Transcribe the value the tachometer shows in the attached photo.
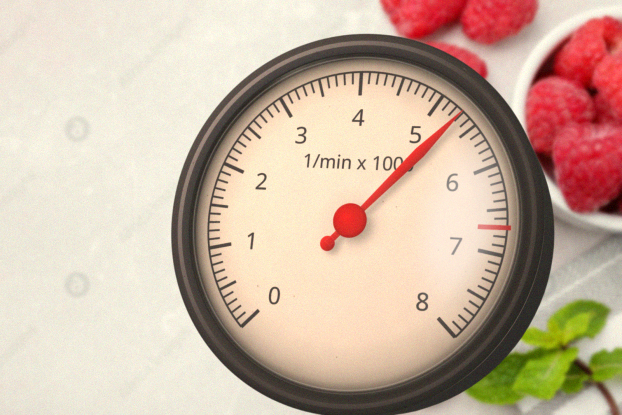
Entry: 5300 rpm
